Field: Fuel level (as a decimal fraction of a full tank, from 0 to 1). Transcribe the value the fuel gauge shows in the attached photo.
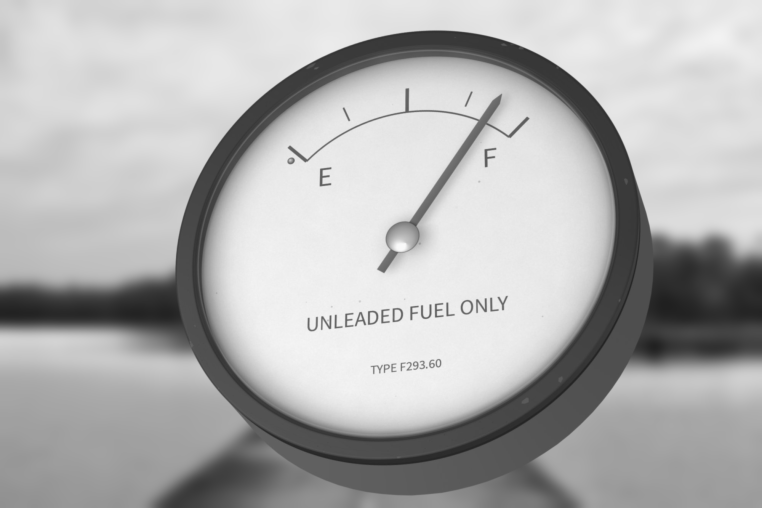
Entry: 0.875
